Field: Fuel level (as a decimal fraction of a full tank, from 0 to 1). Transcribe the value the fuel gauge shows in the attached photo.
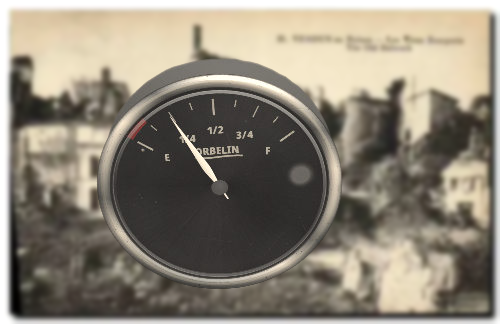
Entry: 0.25
